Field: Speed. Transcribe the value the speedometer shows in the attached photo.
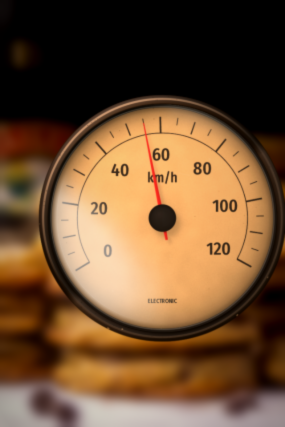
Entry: 55 km/h
